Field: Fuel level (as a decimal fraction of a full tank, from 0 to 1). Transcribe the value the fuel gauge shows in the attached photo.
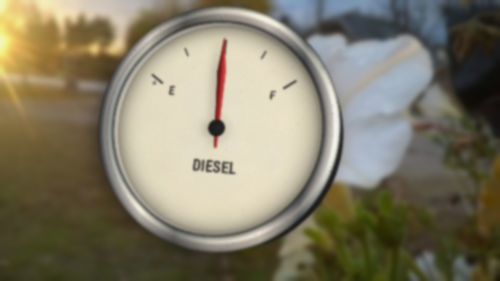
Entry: 0.5
